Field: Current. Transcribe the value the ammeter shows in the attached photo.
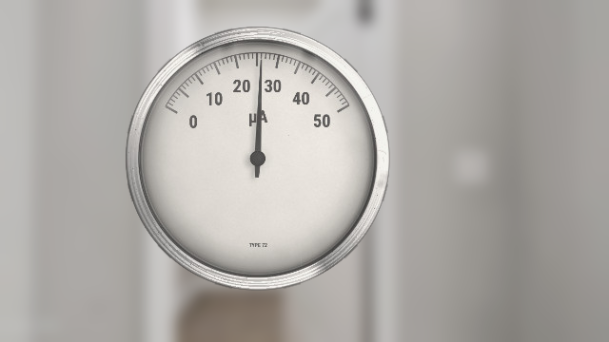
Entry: 26 µA
